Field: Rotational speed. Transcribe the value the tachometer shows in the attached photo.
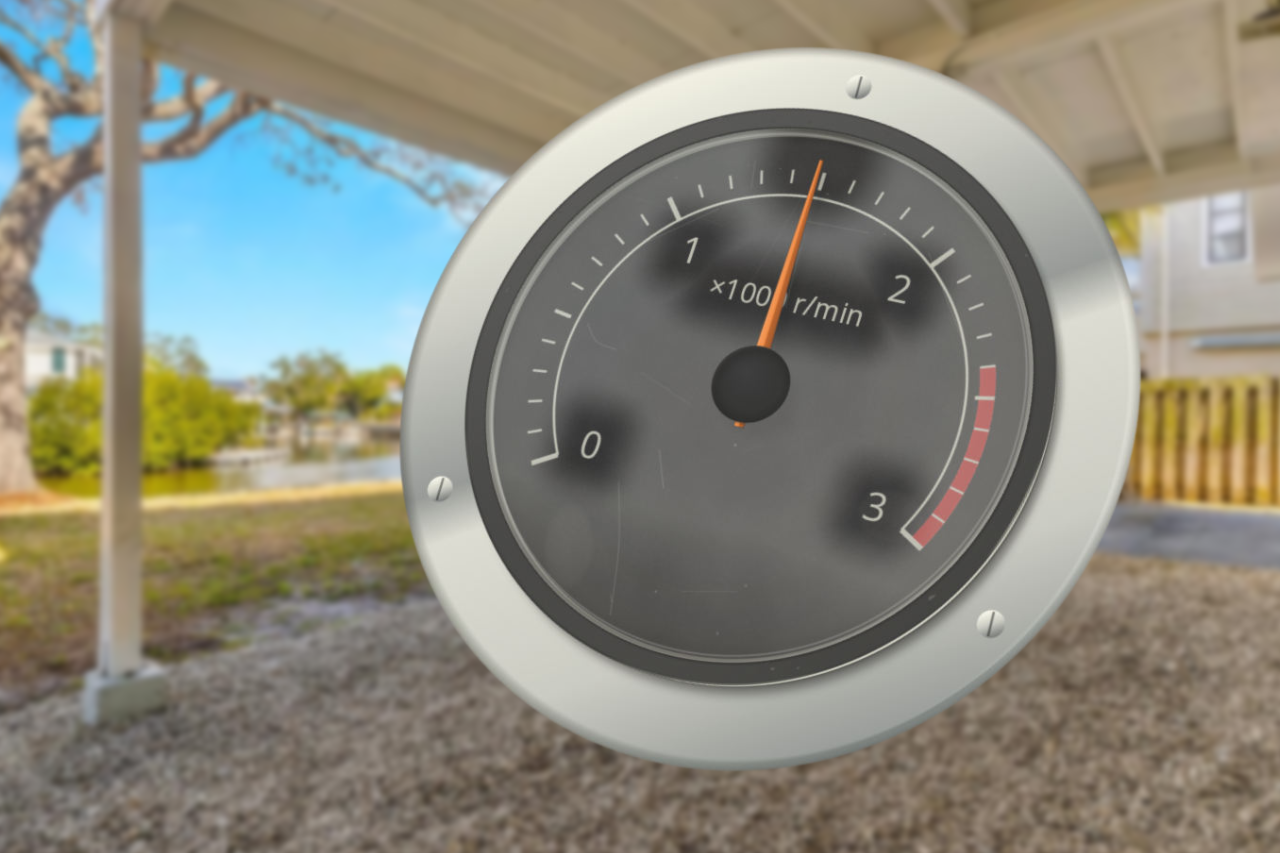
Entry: 1500 rpm
